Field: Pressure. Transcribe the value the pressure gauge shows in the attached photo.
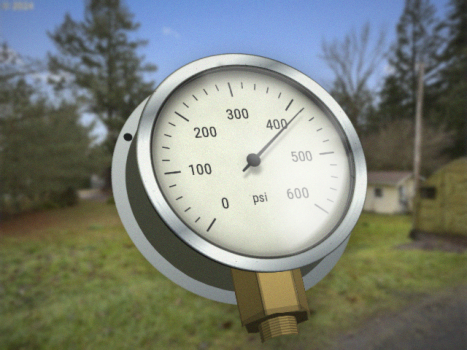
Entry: 420 psi
